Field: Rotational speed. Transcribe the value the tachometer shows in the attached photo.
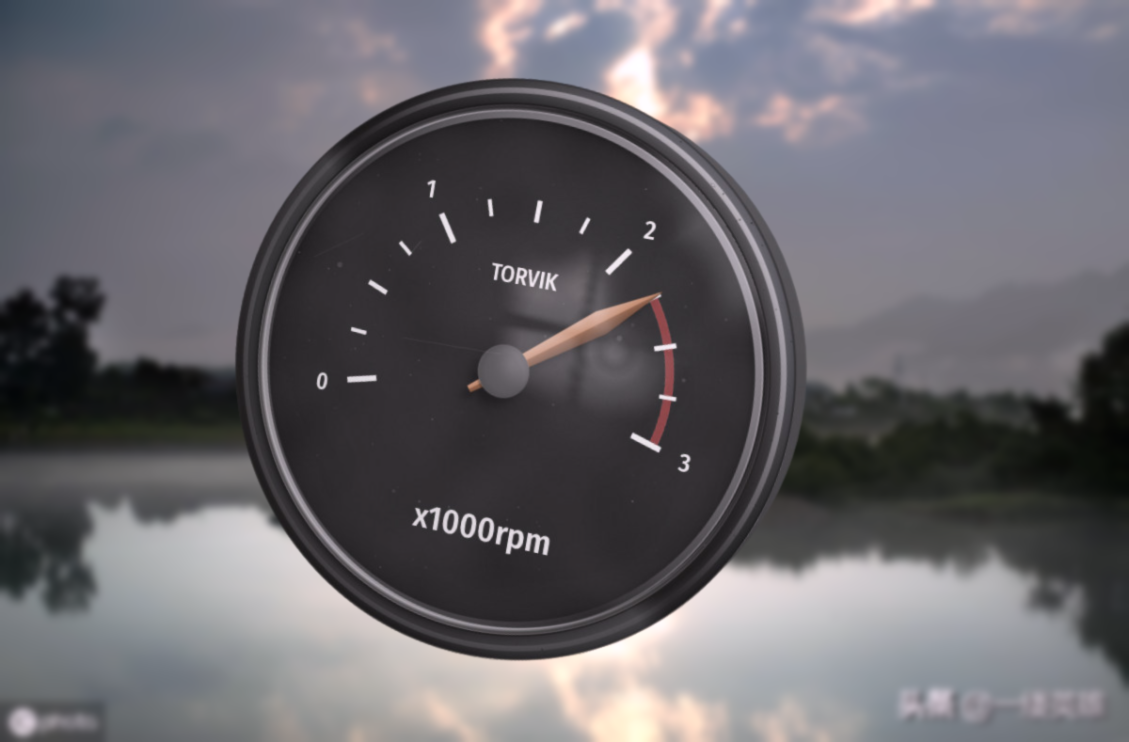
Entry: 2250 rpm
